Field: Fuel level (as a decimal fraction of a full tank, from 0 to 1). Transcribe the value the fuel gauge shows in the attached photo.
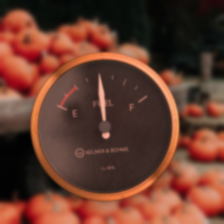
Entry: 0.5
